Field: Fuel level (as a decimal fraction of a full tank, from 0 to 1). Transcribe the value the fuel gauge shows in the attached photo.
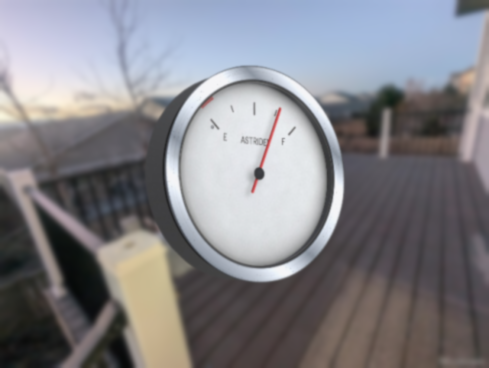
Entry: 0.75
